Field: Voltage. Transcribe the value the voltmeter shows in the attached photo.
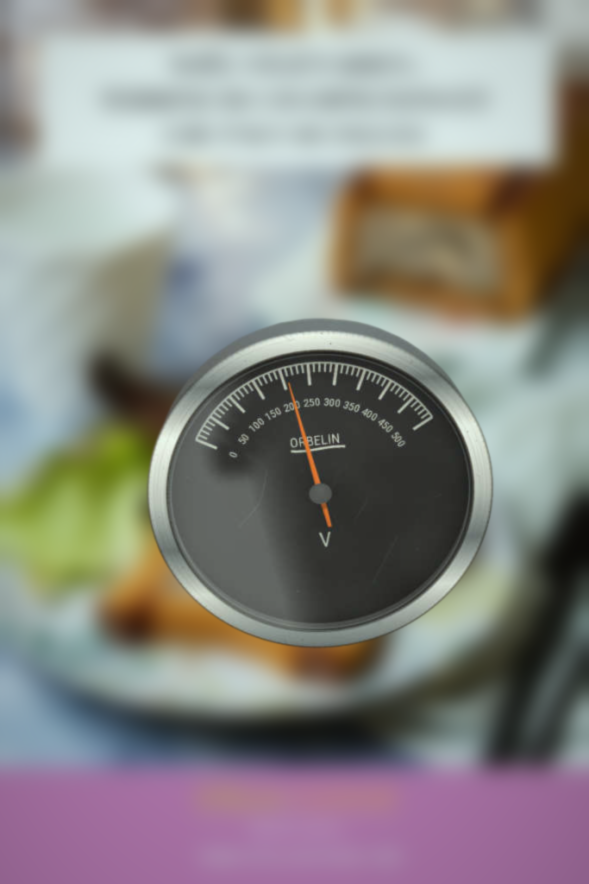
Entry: 210 V
